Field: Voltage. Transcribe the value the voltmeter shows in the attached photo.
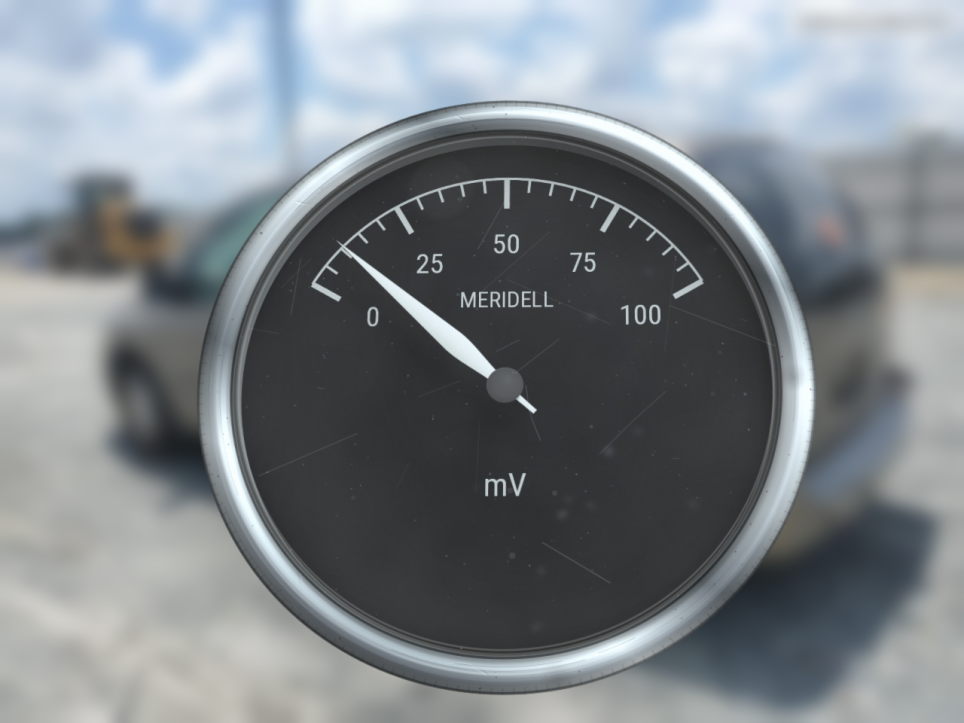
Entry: 10 mV
